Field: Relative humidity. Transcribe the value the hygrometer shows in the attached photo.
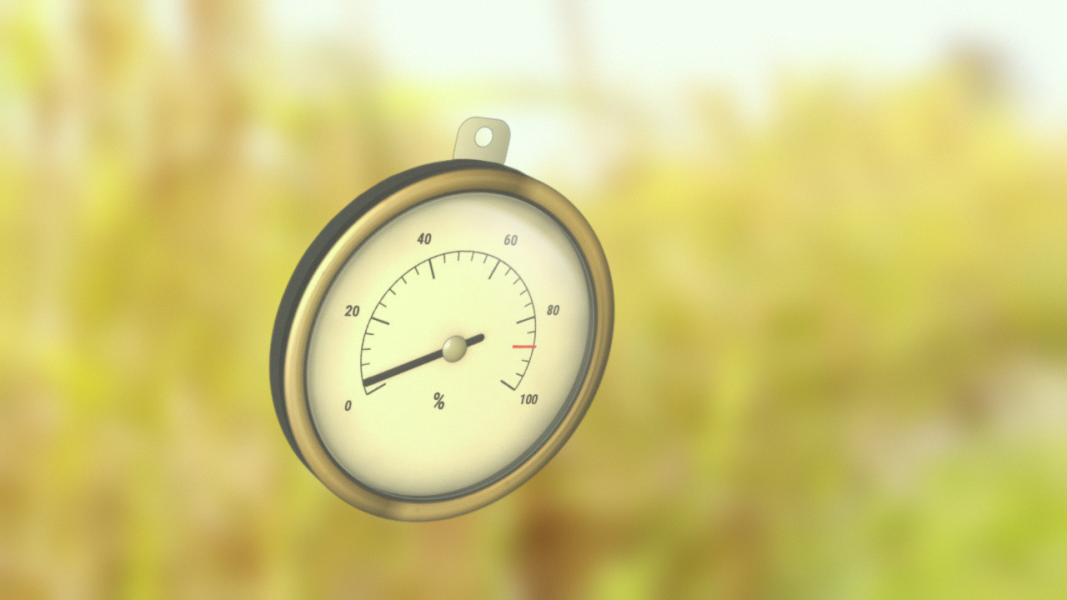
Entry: 4 %
